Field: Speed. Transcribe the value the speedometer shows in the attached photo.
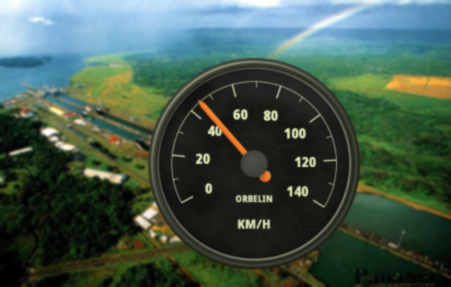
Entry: 45 km/h
